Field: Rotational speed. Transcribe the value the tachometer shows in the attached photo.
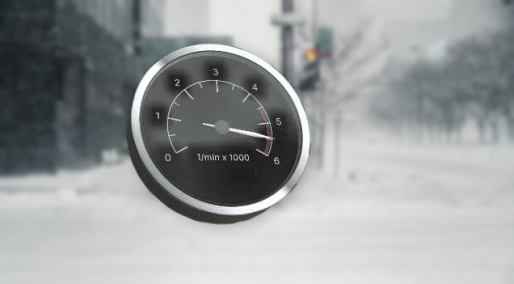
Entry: 5500 rpm
